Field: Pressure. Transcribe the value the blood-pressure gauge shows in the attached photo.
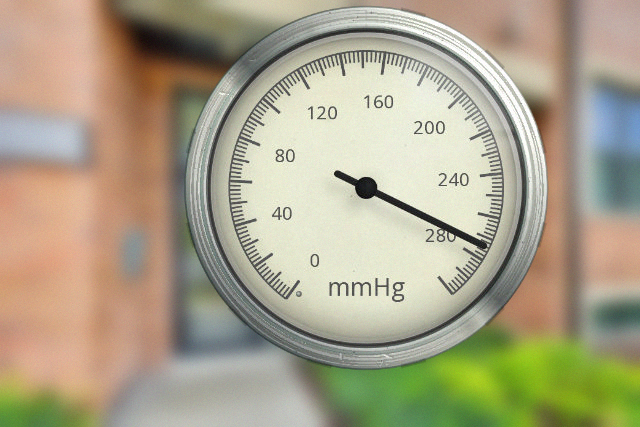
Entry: 274 mmHg
